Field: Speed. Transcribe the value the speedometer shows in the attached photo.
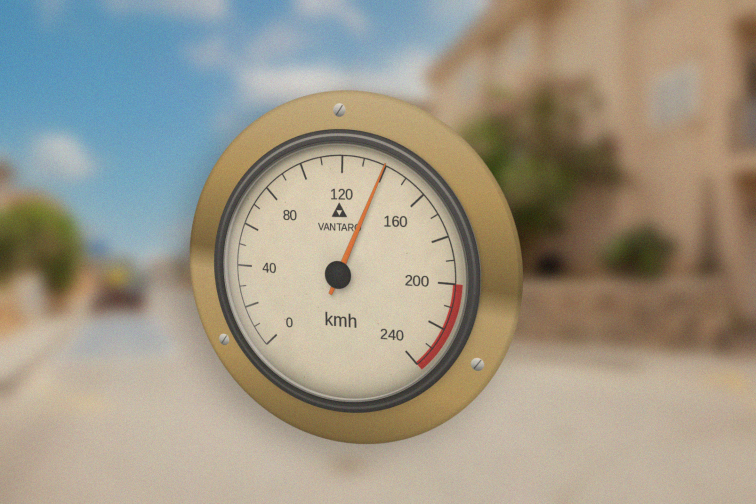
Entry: 140 km/h
